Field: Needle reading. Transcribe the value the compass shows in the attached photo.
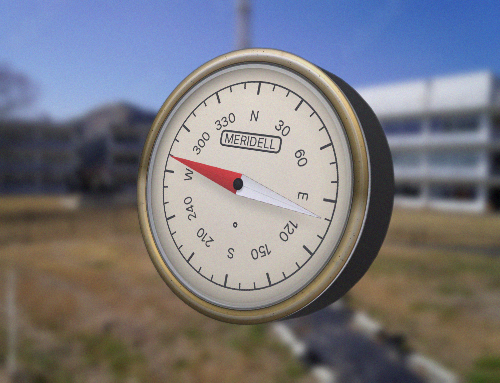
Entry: 280 °
